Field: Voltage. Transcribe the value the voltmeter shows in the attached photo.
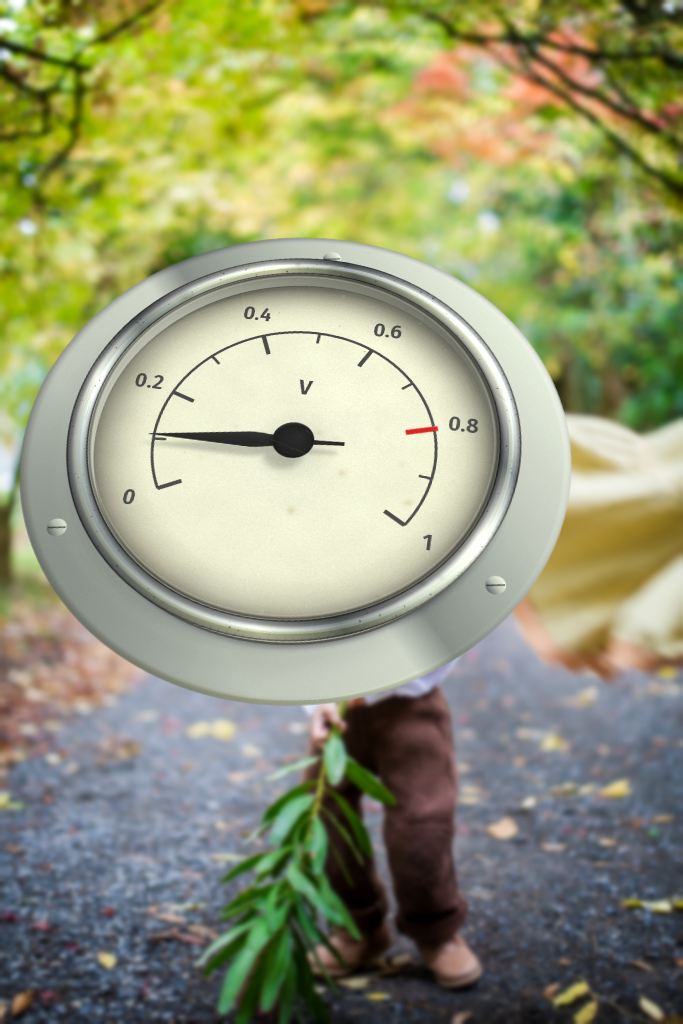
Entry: 0.1 V
